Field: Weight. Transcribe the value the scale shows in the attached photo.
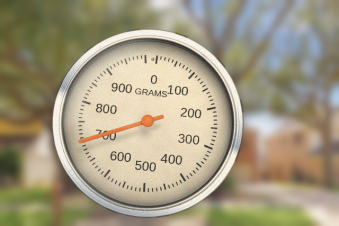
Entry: 700 g
